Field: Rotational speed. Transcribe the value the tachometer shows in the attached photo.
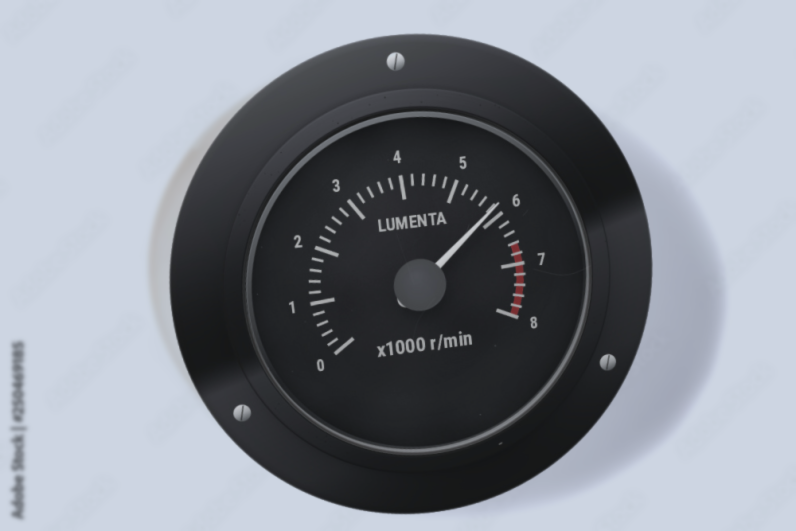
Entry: 5800 rpm
